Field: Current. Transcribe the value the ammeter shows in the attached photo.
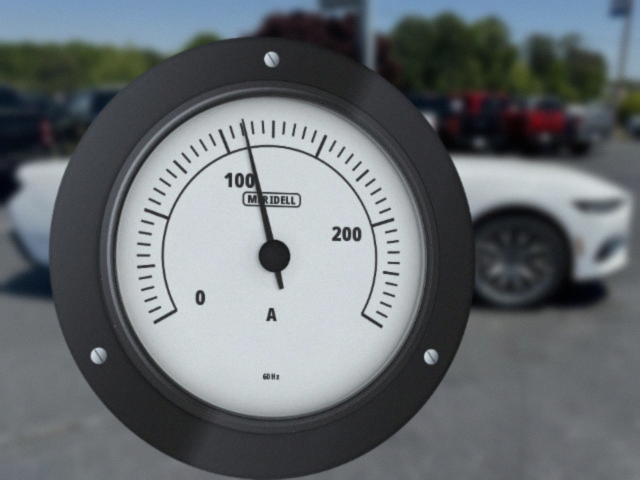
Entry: 110 A
